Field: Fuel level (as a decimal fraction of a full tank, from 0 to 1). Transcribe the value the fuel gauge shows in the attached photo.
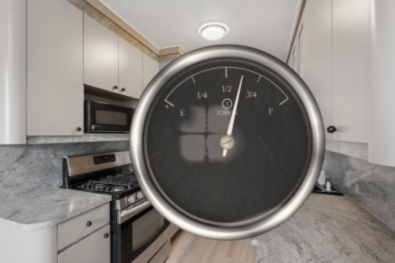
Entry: 0.625
